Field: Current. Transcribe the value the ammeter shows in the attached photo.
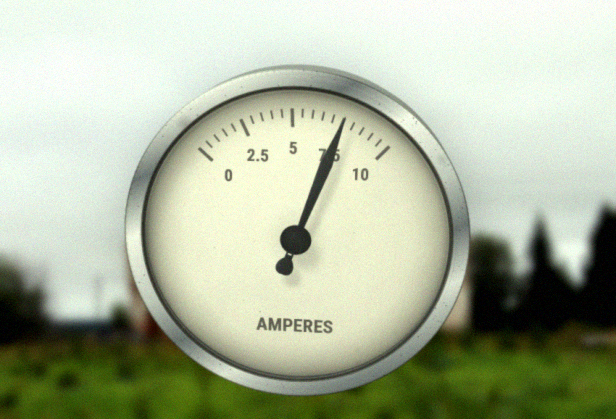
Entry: 7.5 A
